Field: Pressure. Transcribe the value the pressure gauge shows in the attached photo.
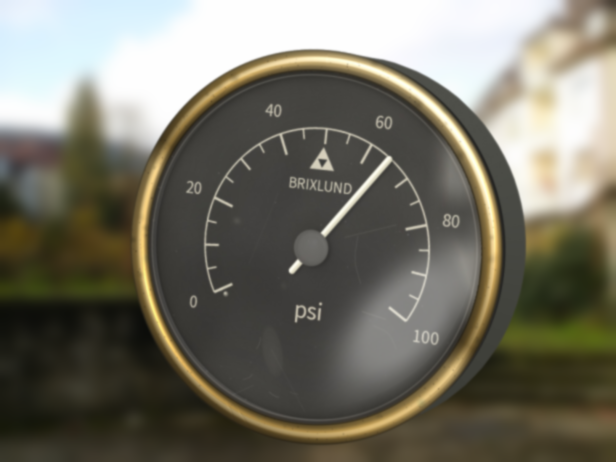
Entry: 65 psi
